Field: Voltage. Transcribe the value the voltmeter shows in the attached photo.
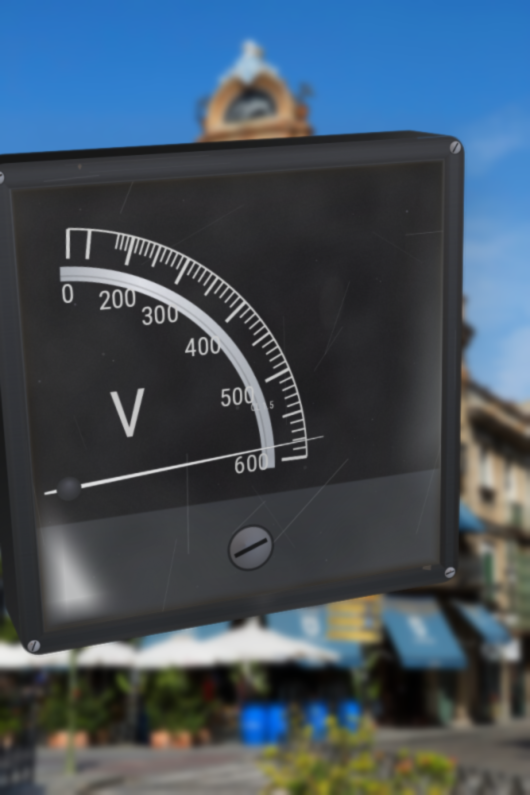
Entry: 580 V
